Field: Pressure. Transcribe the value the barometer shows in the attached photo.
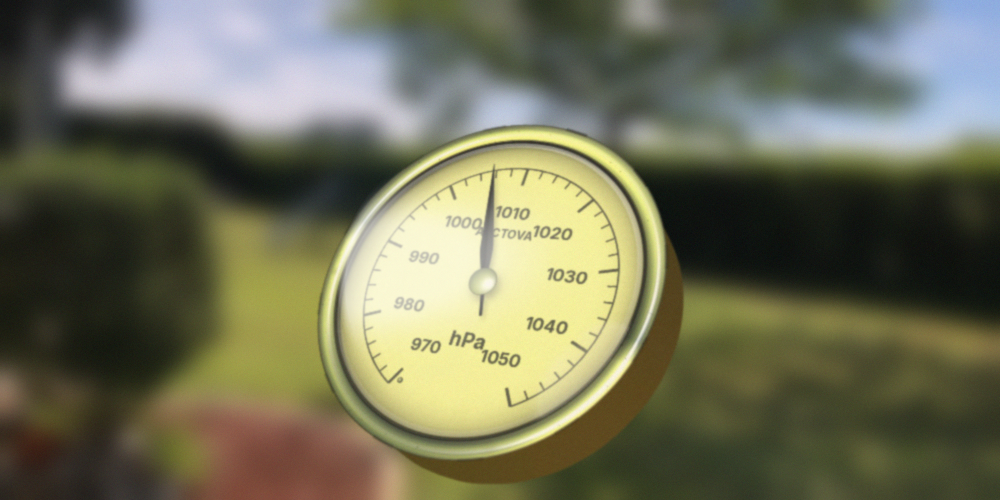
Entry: 1006 hPa
